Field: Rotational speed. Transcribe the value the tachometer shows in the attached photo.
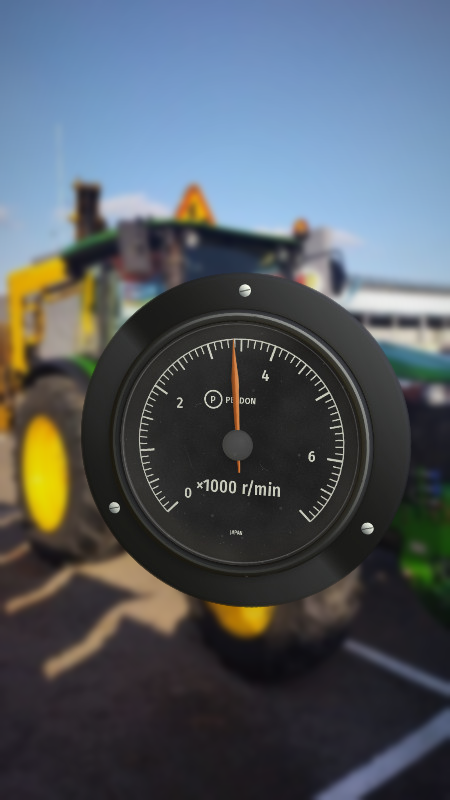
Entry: 3400 rpm
